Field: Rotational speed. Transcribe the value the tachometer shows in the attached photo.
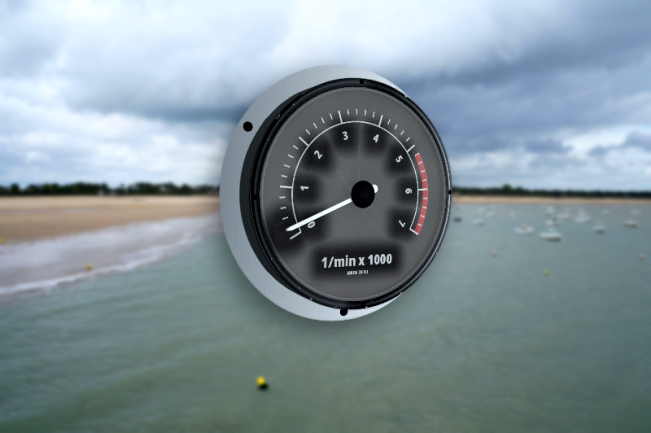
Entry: 200 rpm
